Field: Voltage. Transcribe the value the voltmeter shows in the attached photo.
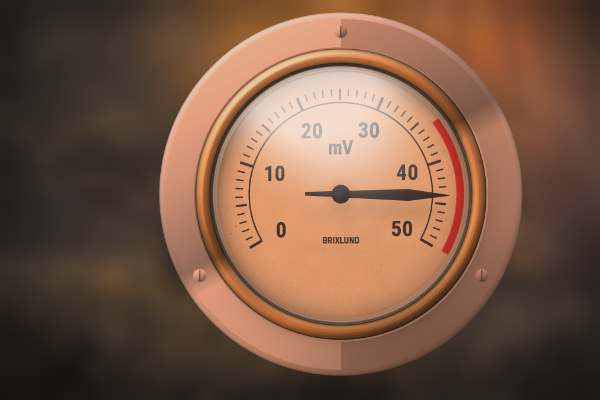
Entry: 44 mV
